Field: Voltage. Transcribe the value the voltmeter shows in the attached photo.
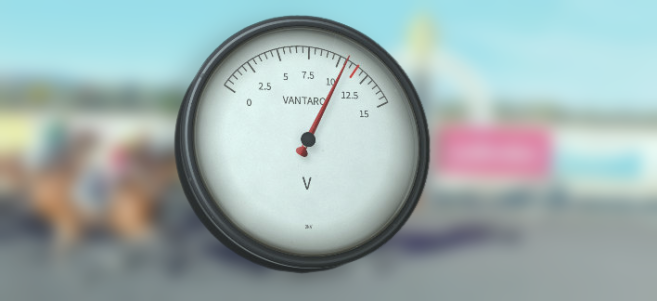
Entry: 10.5 V
